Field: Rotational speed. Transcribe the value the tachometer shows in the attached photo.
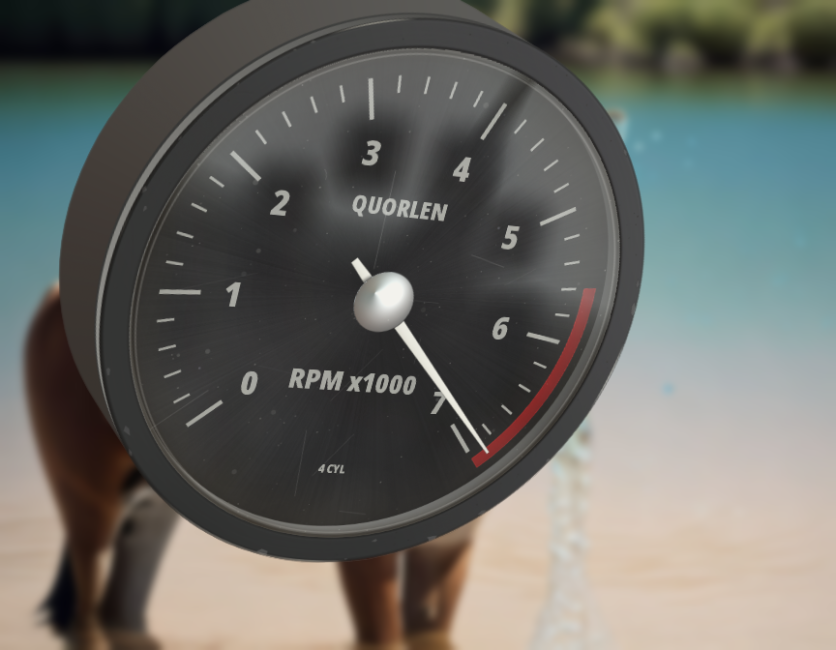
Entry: 6900 rpm
